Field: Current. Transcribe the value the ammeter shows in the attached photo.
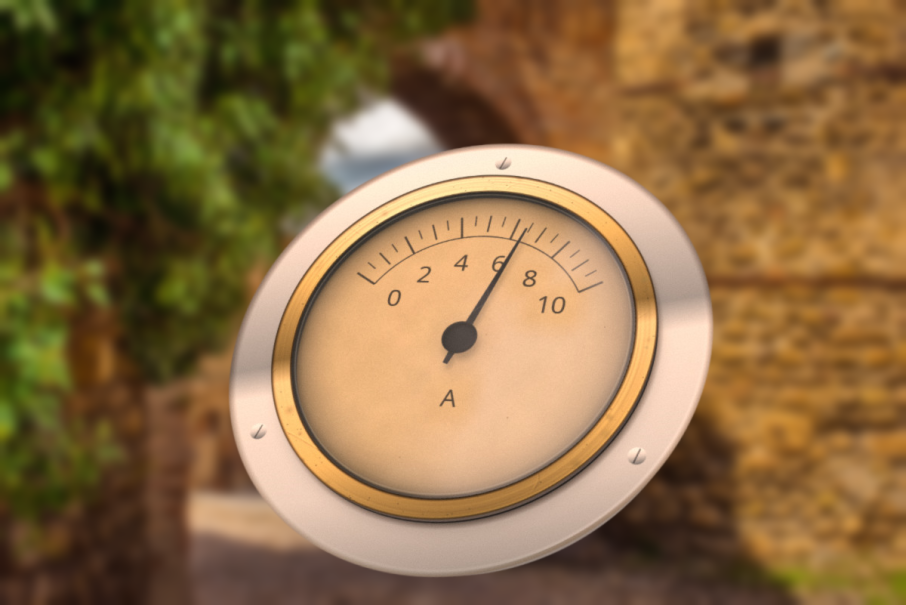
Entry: 6.5 A
